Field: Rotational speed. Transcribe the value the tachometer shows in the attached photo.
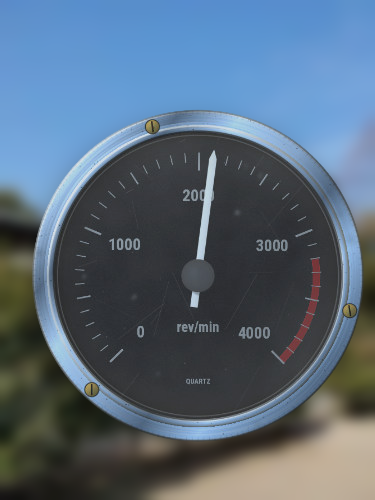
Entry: 2100 rpm
